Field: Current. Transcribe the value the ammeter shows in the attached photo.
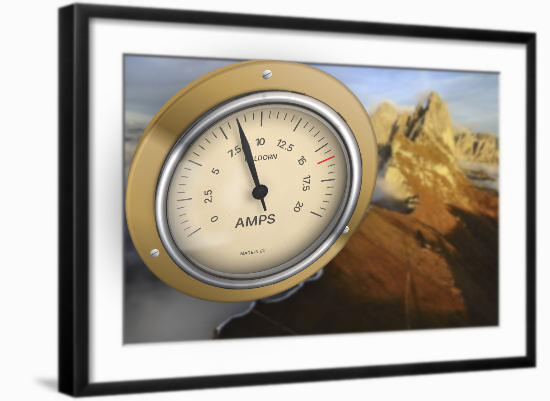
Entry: 8.5 A
